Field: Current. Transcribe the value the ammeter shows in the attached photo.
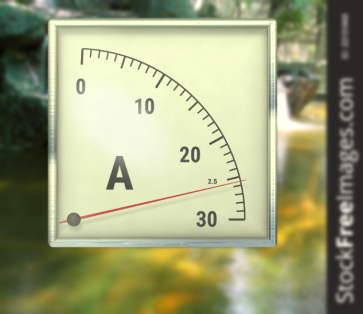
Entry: 25.5 A
